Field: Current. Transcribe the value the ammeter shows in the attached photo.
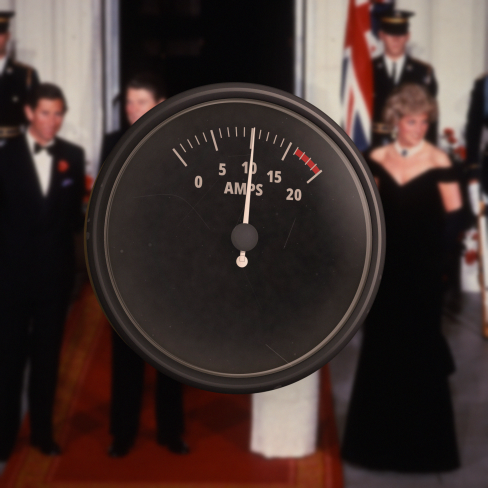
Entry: 10 A
